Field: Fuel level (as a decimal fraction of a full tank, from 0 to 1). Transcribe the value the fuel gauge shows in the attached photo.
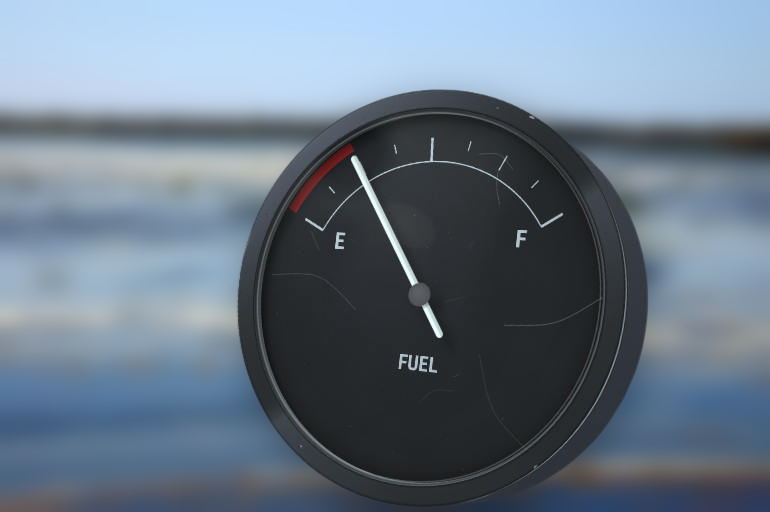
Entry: 0.25
